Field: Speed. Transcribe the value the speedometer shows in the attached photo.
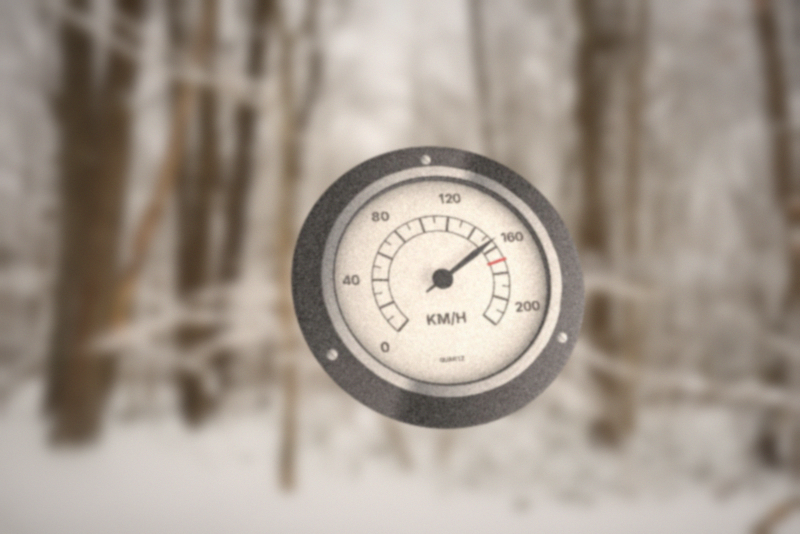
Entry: 155 km/h
